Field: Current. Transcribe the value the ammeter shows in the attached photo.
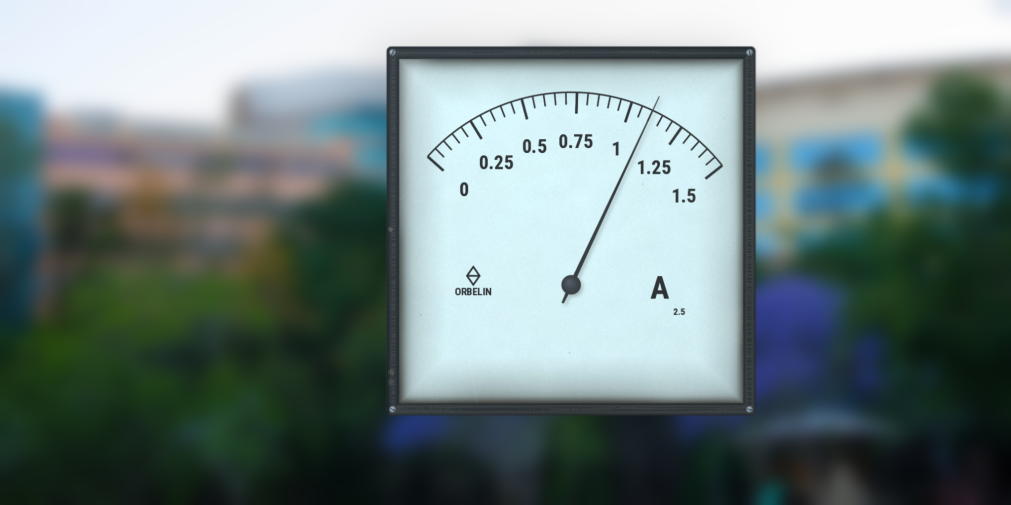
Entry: 1.1 A
